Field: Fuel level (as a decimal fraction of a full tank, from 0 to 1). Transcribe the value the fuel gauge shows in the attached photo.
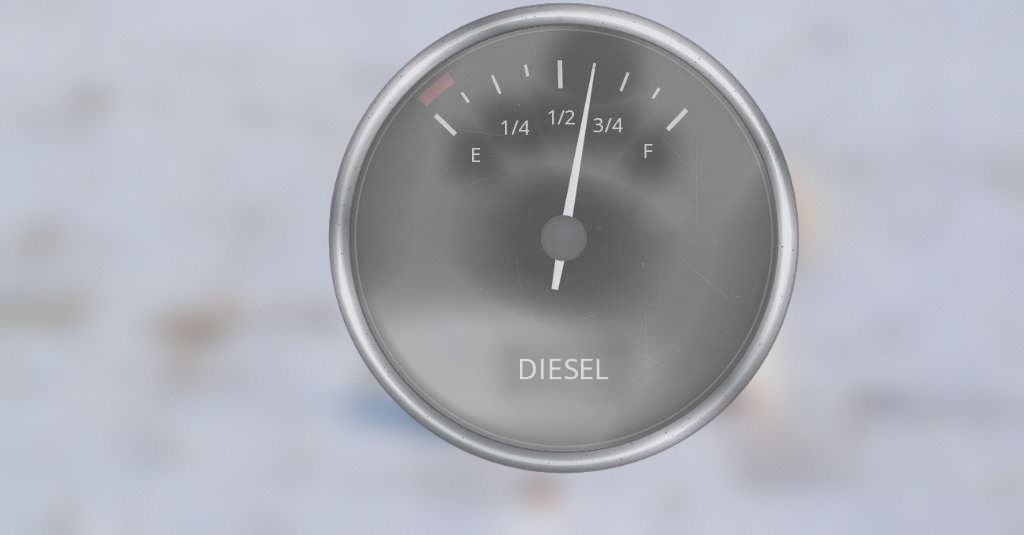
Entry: 0.625
